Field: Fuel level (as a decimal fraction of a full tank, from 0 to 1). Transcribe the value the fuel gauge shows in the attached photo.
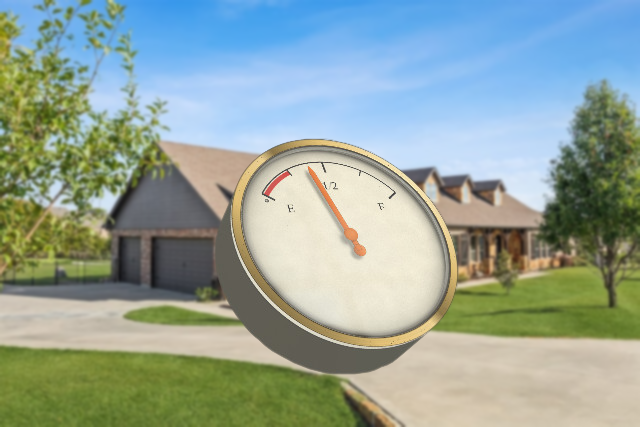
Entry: 0.375
